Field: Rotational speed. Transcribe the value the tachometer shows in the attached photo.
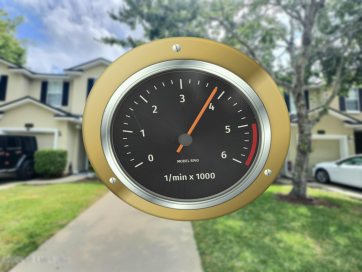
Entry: 3800 rpm
